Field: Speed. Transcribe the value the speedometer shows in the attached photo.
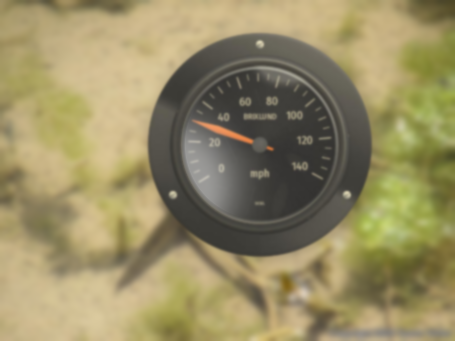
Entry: 30 mph
